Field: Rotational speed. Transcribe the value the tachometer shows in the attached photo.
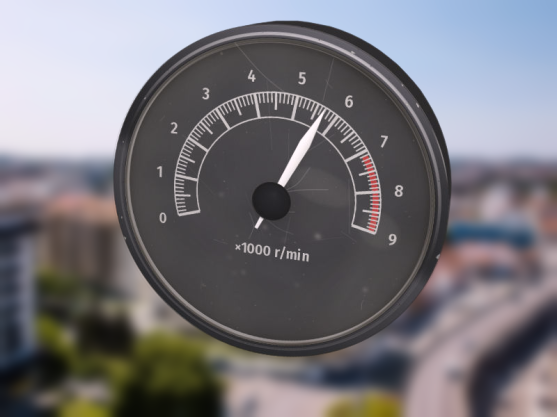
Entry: 5700 rpm
